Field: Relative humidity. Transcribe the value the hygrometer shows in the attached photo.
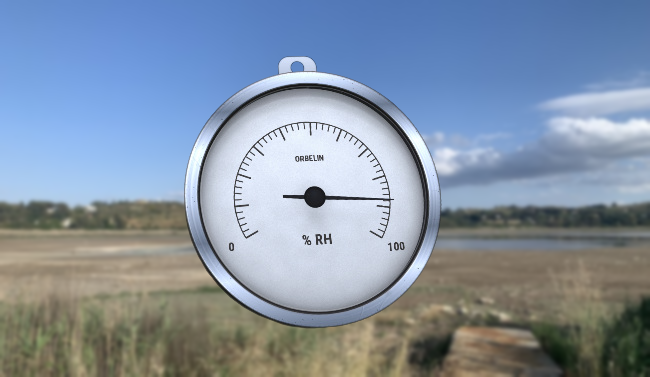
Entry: 88 %
